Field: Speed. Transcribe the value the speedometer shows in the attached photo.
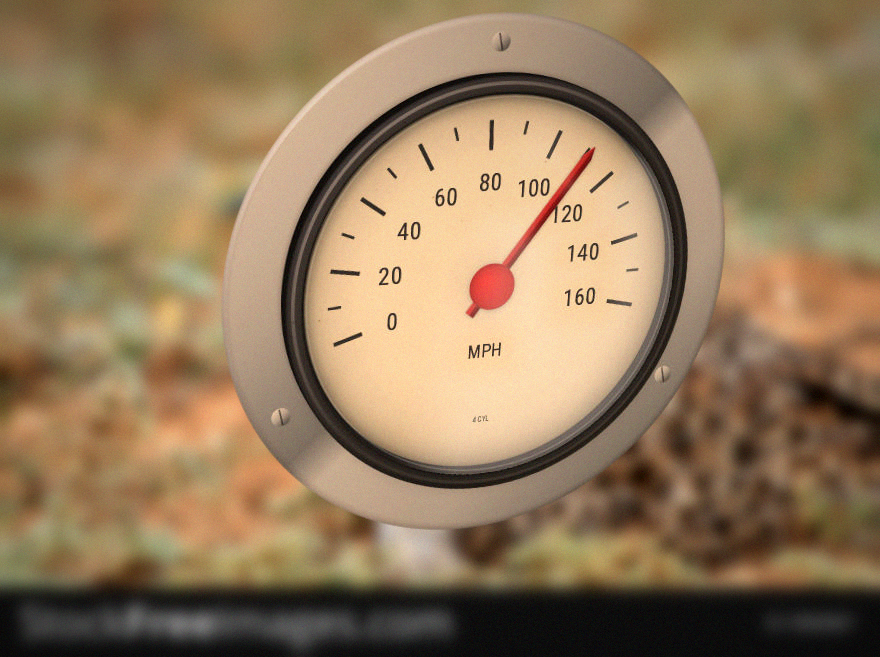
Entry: 110 mph
